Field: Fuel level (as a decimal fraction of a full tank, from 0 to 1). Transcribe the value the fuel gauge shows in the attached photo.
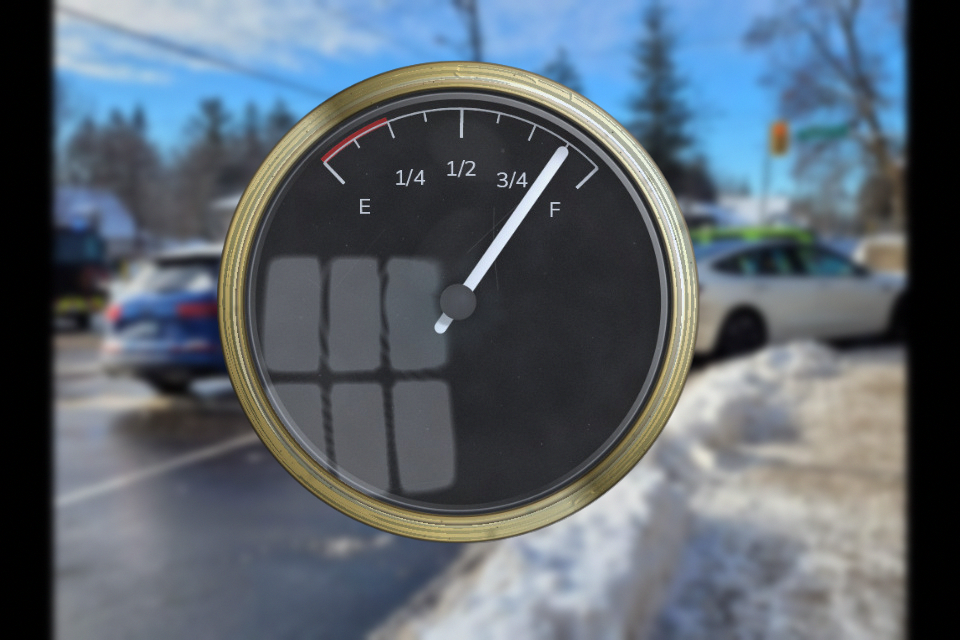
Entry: 0.875
